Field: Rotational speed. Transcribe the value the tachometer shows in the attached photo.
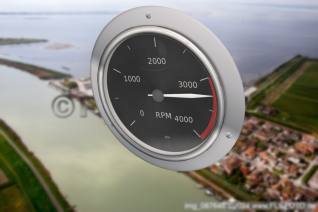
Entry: 3250 rpm
